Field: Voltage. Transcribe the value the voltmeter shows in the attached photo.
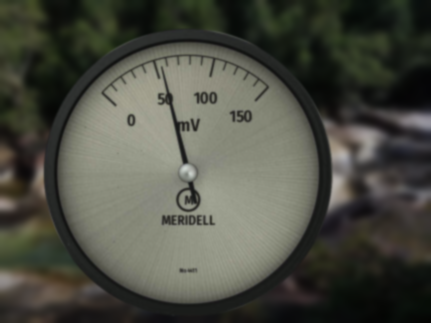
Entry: 55 mV
